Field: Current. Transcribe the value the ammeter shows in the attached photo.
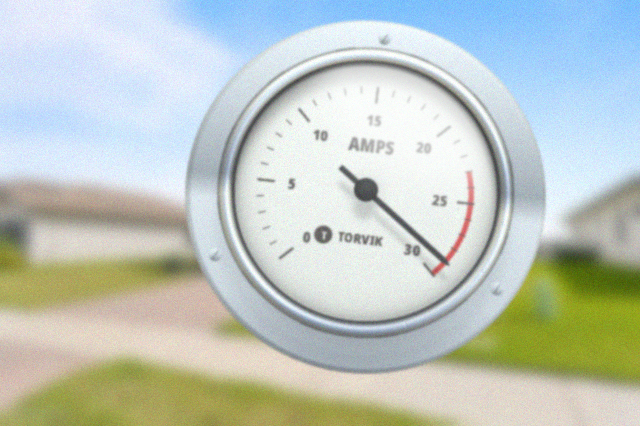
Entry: 29 A
